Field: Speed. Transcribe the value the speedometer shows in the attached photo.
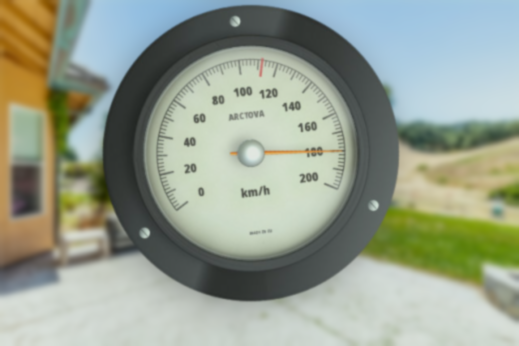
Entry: 180 km/h
